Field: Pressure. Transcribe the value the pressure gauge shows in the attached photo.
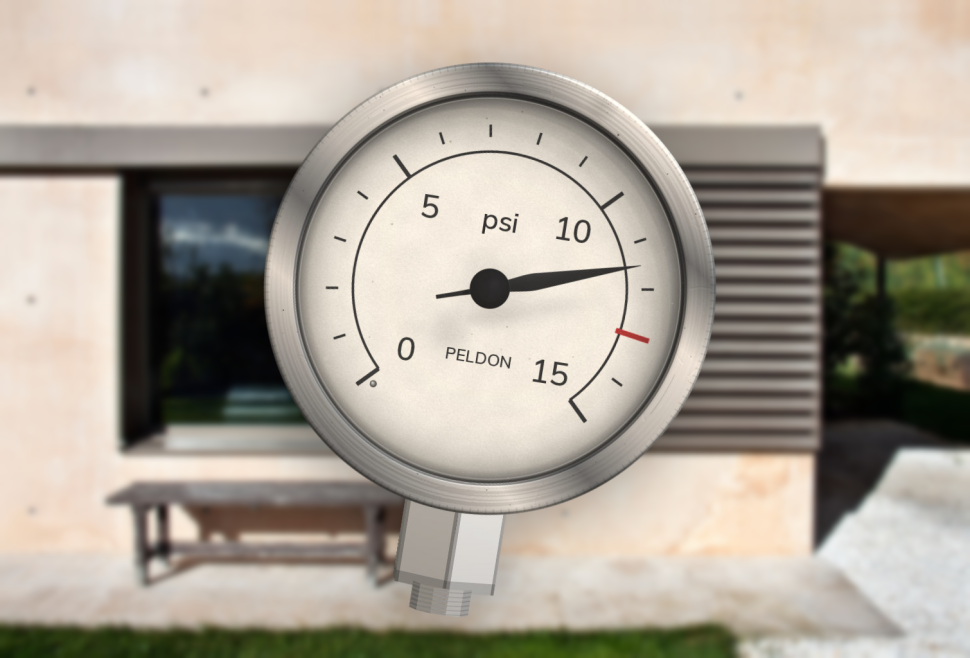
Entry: 11.5 psi
